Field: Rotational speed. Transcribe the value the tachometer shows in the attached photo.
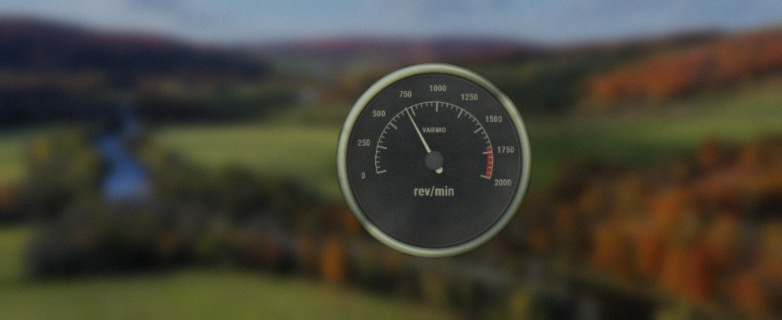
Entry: 700 rpm
